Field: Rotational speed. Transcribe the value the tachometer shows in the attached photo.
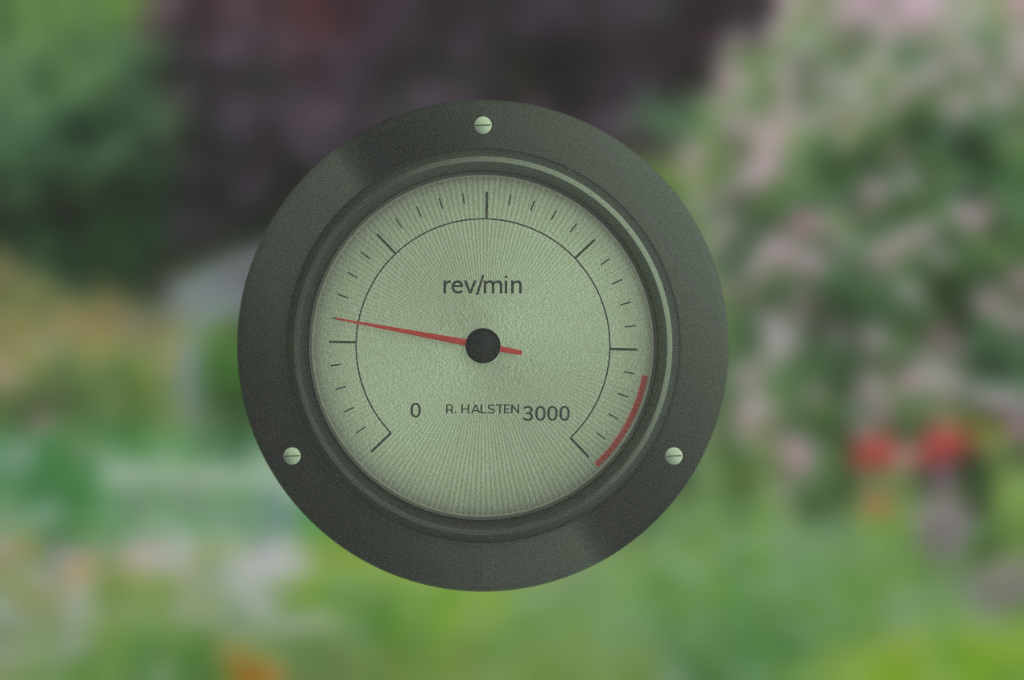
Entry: 600 rpm
